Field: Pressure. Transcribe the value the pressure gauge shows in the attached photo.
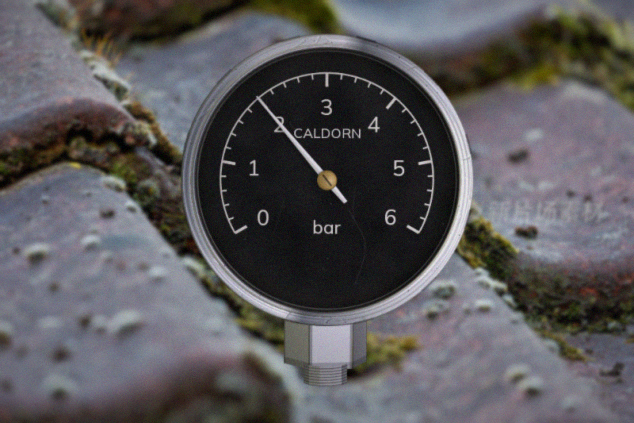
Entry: 2 bar
